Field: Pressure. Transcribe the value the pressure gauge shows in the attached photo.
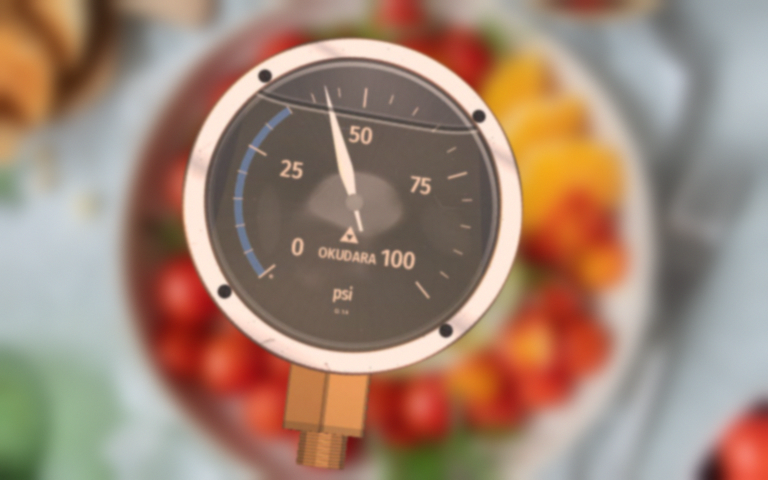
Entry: 42.5 psi
